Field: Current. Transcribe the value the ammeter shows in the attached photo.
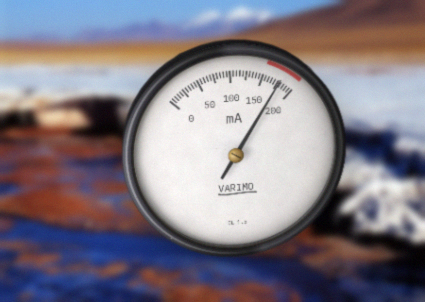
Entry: 175 mA
